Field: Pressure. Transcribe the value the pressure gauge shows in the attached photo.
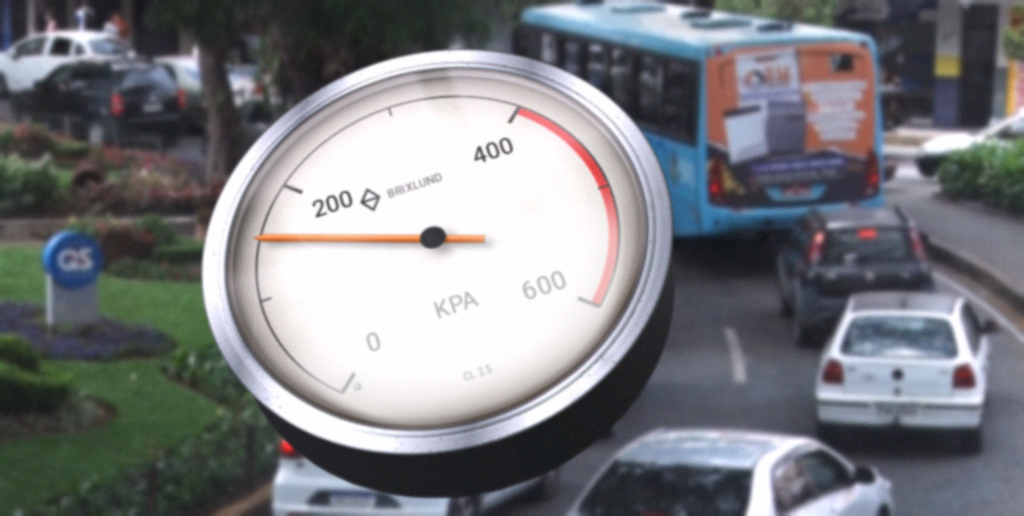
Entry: 150 kPa
